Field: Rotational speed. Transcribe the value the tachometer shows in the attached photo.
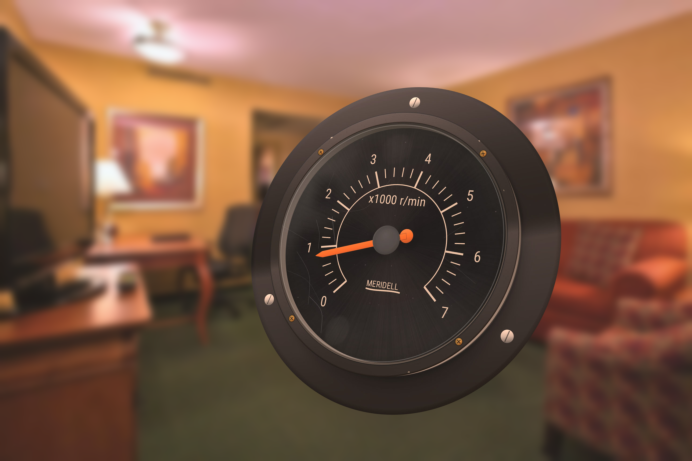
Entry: 800 rpm
